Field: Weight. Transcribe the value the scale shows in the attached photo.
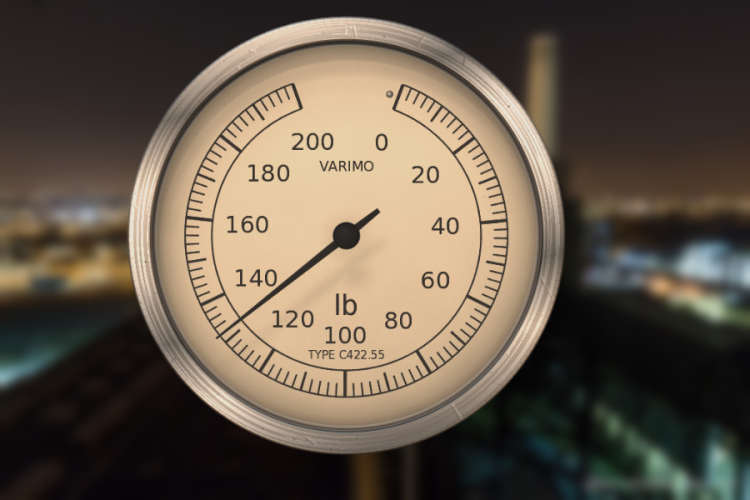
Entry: 132 lb
